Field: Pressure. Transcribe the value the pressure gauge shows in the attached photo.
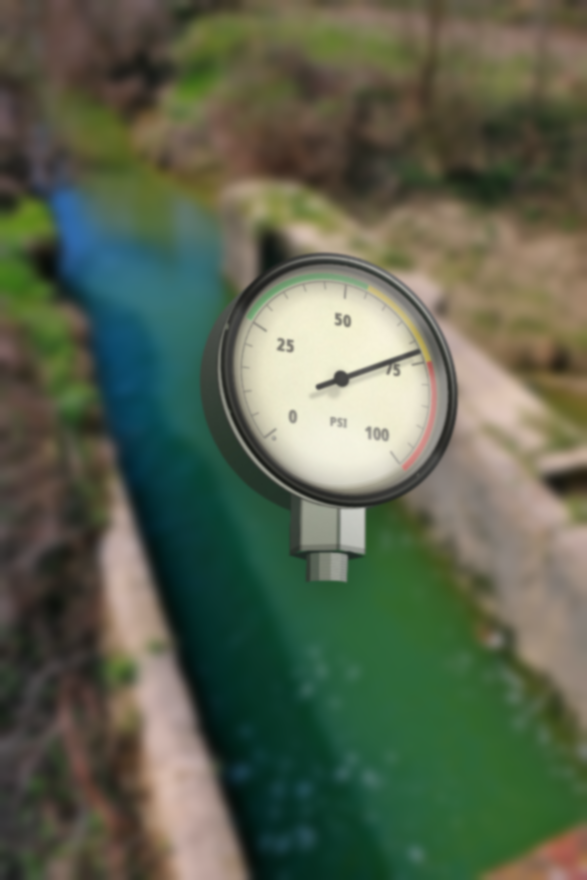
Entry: 72.5 psi
